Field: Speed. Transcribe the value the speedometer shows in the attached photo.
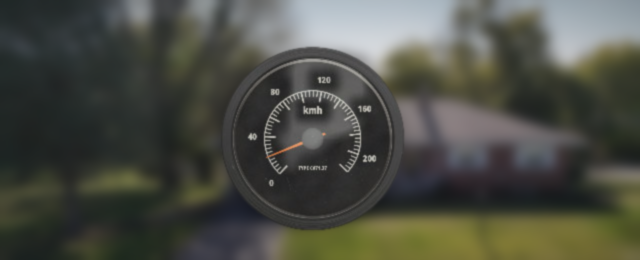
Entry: 20 km/h
